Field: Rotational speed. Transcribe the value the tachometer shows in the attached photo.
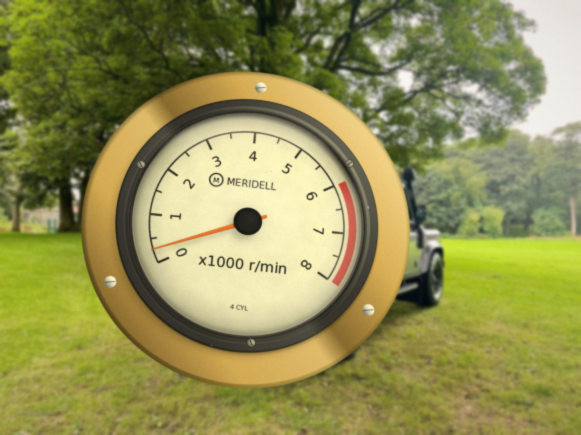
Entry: 250 rpm
